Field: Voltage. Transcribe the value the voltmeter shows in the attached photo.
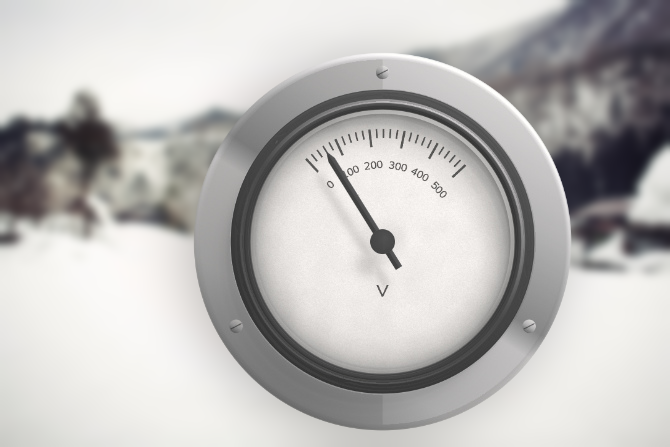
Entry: 60 V
